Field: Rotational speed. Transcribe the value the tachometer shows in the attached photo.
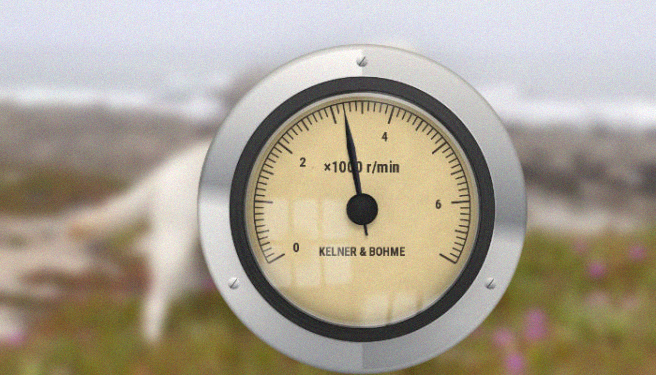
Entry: 3200 rpm
